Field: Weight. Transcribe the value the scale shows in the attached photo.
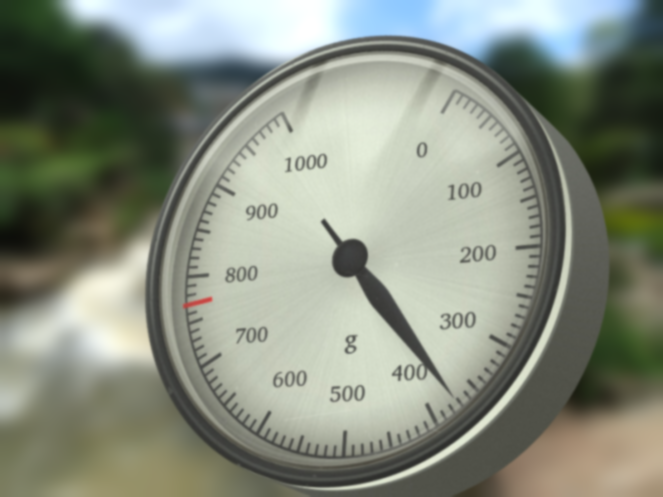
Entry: 370 g
